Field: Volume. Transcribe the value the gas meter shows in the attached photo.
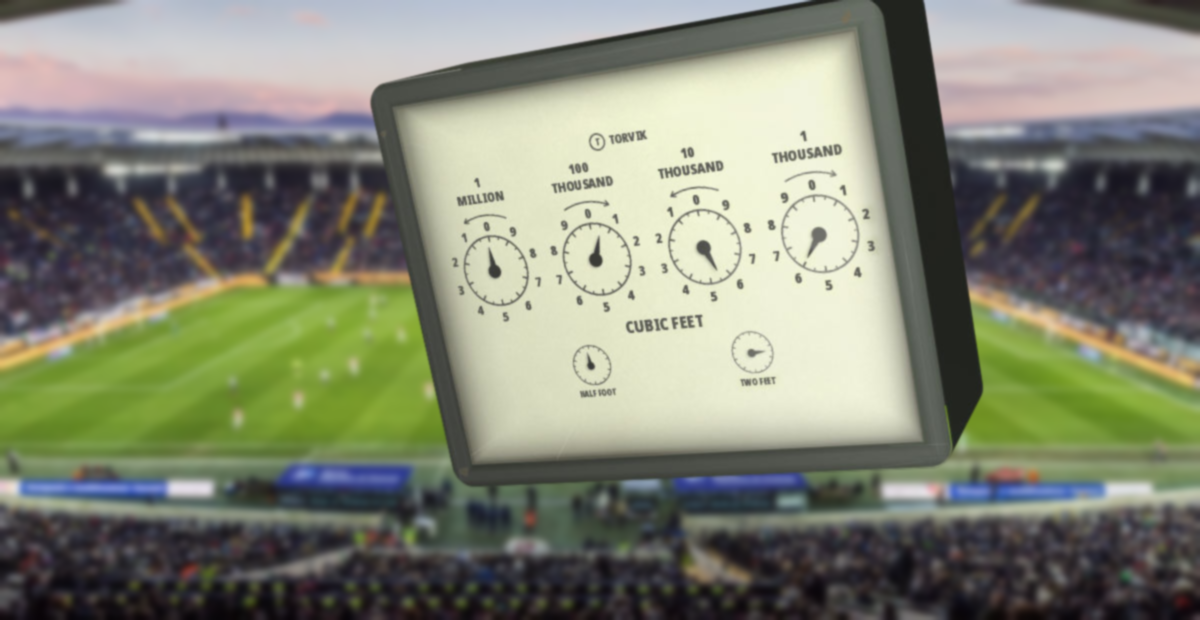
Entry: 5600 ft³
